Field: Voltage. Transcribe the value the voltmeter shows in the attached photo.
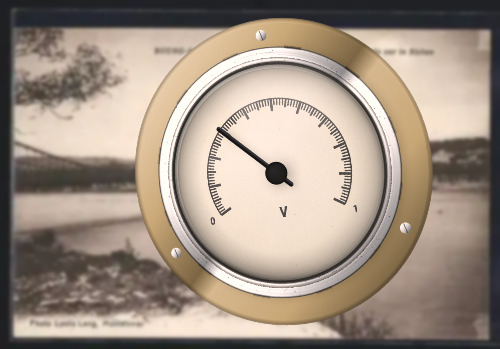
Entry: 0.3 V
